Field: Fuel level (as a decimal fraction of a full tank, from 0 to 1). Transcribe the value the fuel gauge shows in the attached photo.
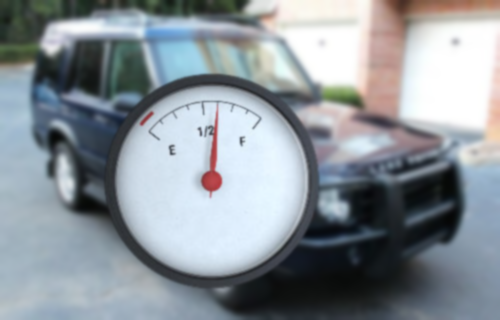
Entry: 0.625
